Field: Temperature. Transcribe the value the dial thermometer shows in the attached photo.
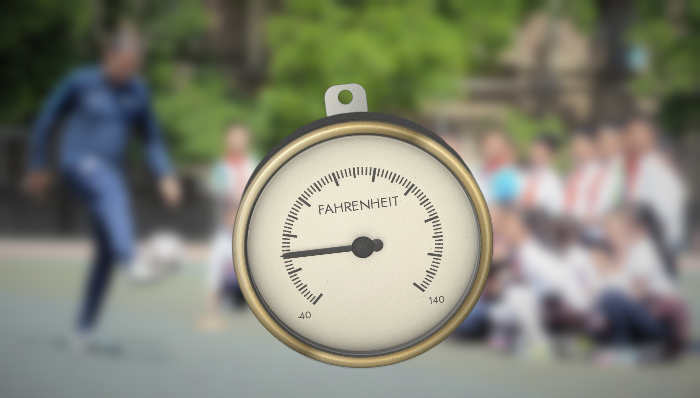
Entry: -10 °F
